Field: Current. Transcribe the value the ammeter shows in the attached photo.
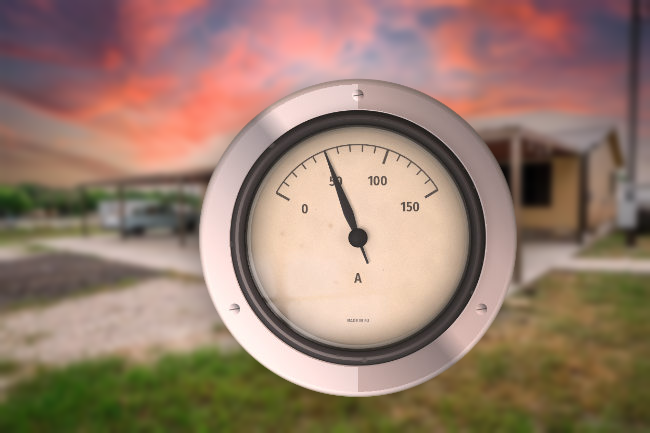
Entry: 50 A
